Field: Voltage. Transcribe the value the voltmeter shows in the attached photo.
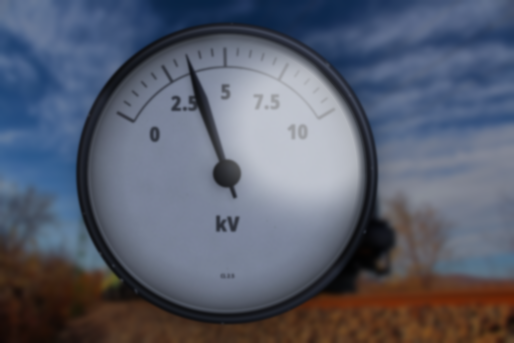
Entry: 3.5 kV
